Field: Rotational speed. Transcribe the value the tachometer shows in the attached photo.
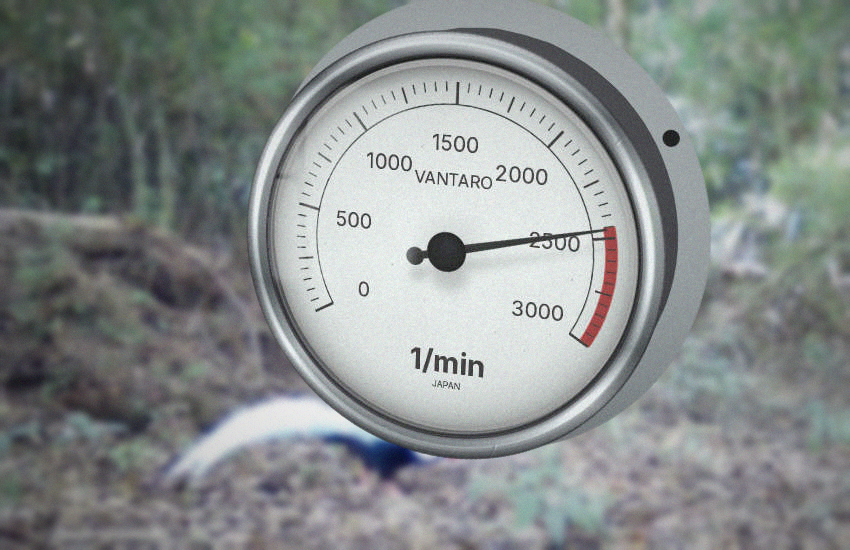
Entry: 2450 rpm
